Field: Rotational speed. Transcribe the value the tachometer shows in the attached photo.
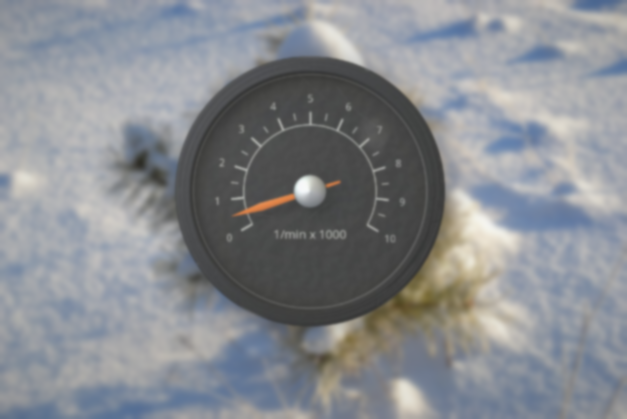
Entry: 500 rpm
